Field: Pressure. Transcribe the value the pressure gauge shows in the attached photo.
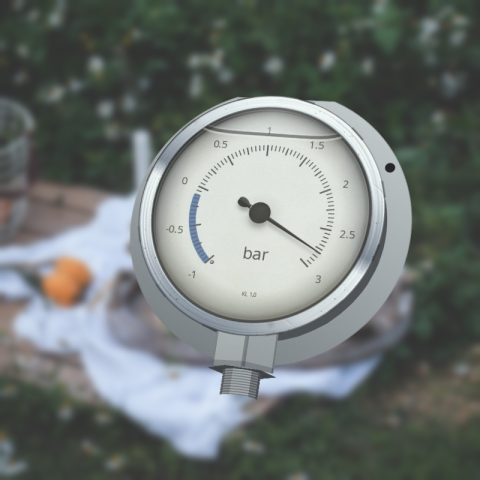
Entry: 2.8 bar
